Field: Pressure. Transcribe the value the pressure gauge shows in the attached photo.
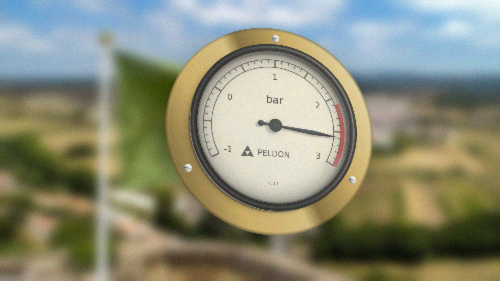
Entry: 2.6 bar
